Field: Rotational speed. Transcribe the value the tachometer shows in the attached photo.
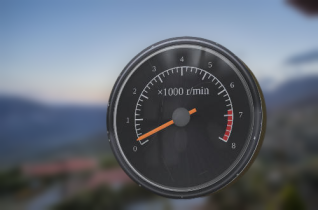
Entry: 200 rpm
